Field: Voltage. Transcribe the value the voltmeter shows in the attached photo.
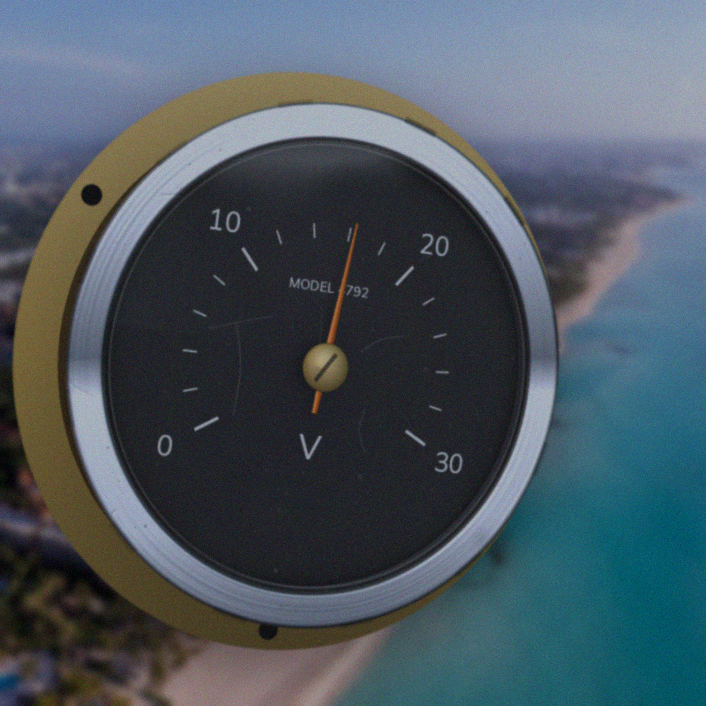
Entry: 16 V
